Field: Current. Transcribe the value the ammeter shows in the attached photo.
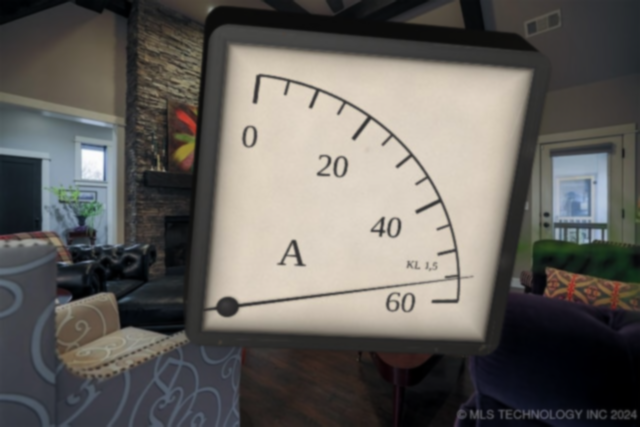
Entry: 55 A
